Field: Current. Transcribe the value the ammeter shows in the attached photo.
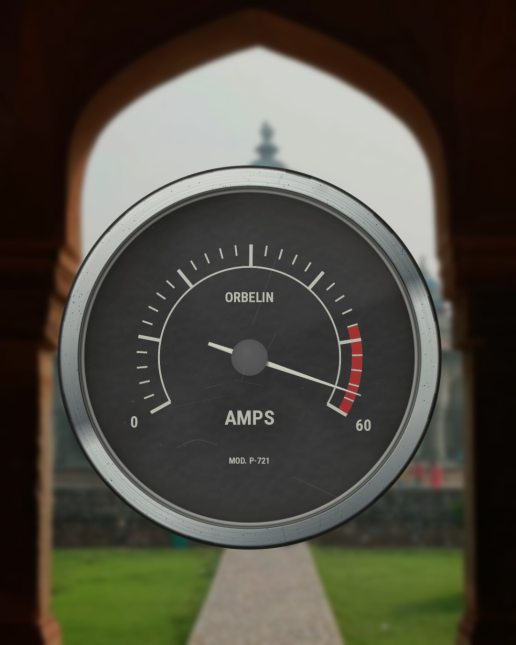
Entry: 57 A
